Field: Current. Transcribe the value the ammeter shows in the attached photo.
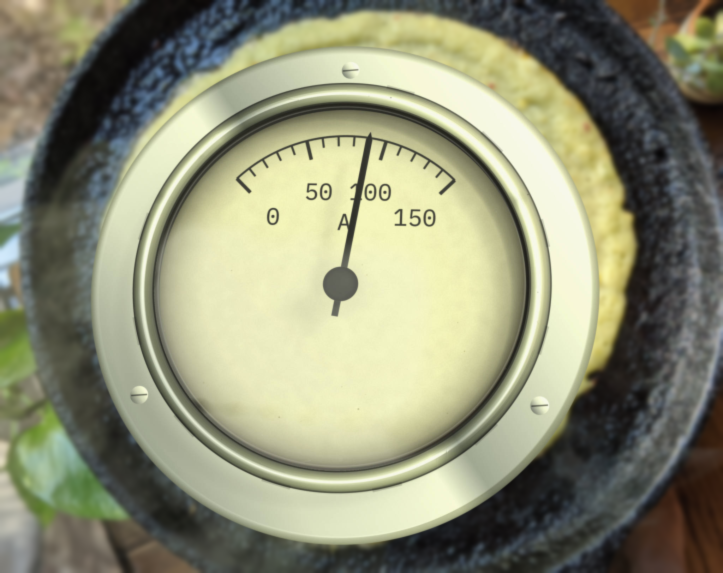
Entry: 90 A
